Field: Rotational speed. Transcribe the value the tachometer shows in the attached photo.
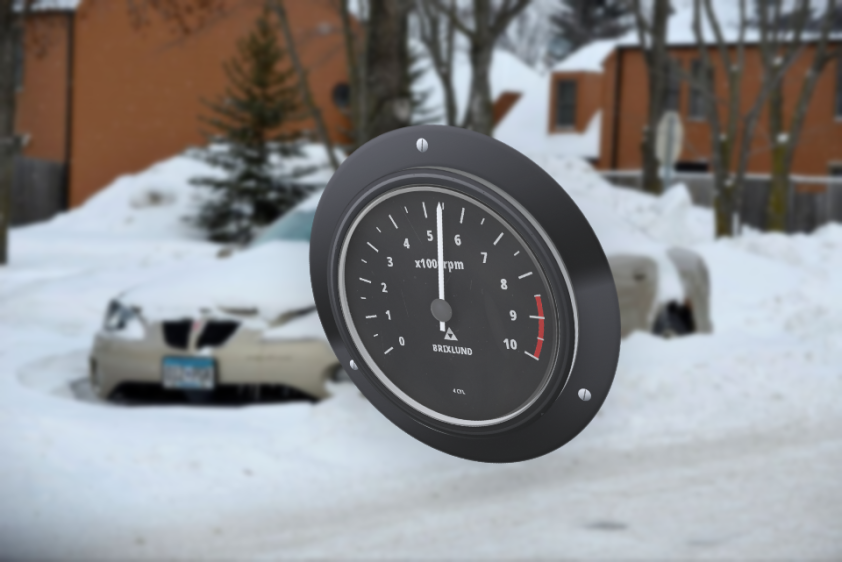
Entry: 5500 rpm
